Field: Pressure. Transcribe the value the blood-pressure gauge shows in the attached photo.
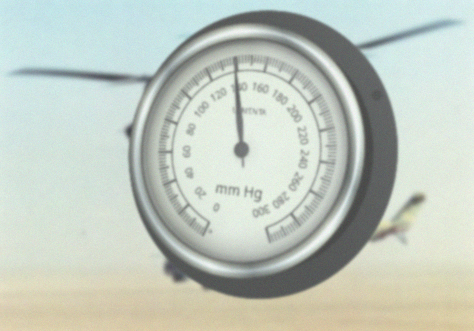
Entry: 140 mmHg
